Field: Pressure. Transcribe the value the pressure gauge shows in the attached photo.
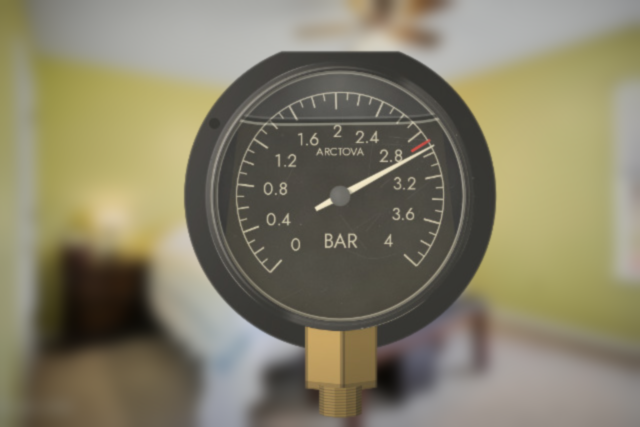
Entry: 2.95 bar
